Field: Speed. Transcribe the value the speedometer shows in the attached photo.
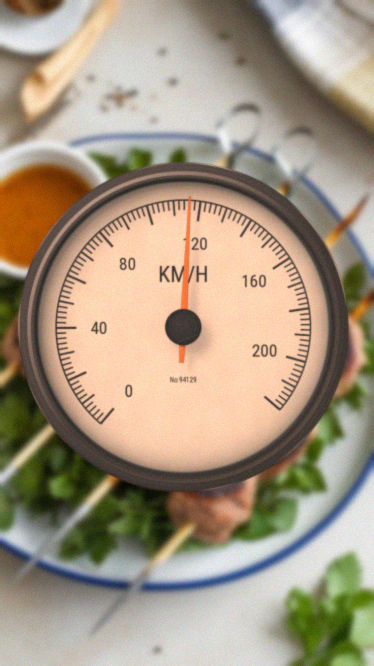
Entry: 116 km/h
